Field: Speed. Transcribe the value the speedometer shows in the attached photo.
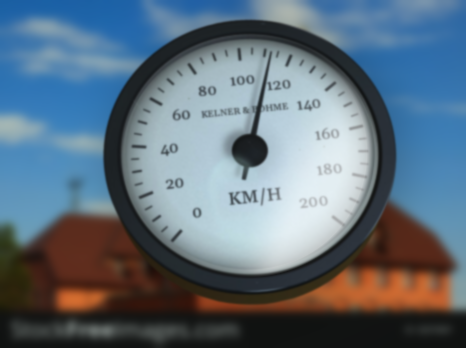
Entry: 112.5 km/h
